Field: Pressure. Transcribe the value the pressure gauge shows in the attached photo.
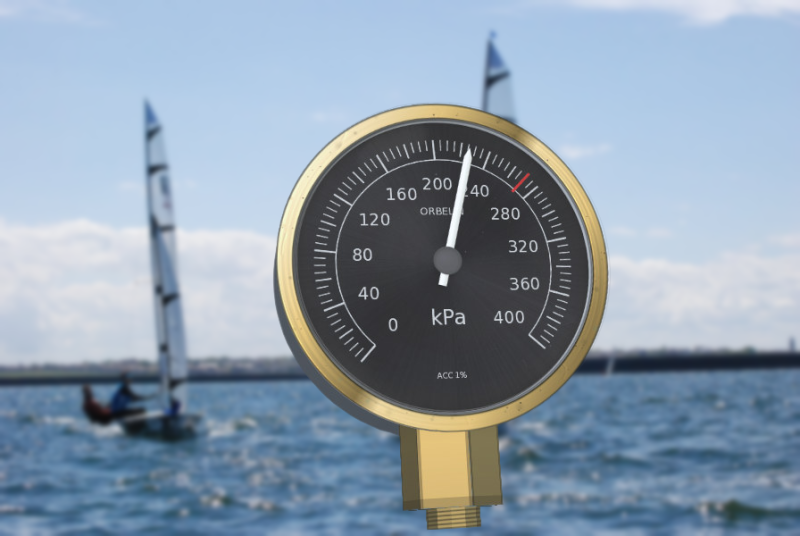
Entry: 225 kPa
